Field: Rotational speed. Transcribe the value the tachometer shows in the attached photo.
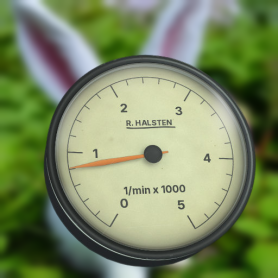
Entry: 800 rpm
